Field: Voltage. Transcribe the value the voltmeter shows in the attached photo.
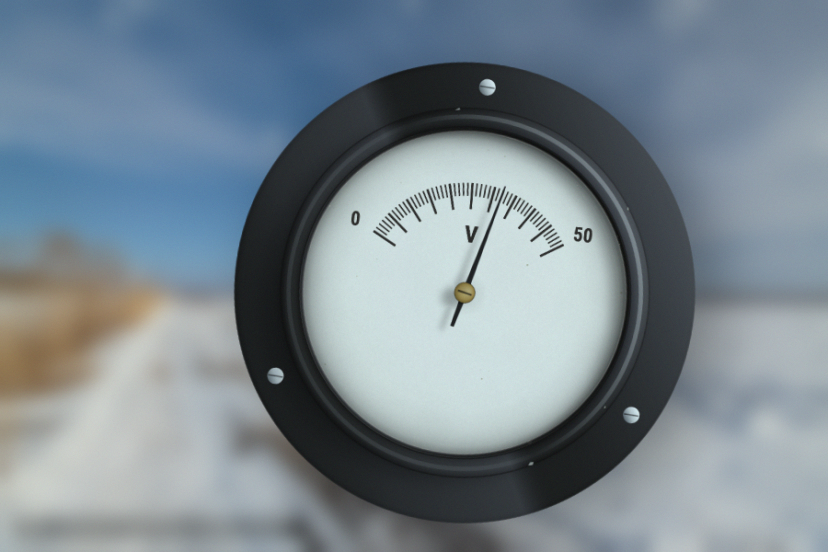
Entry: 32 V
